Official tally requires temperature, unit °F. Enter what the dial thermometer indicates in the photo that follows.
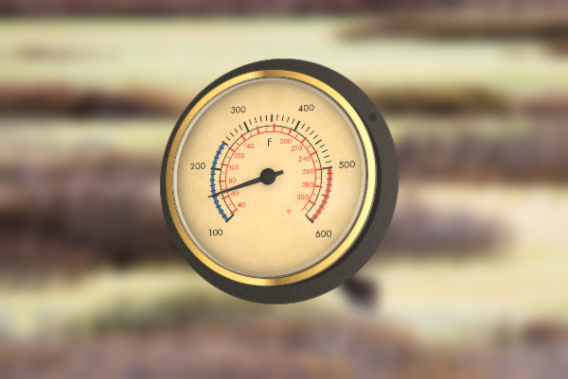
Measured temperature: 150 °F
